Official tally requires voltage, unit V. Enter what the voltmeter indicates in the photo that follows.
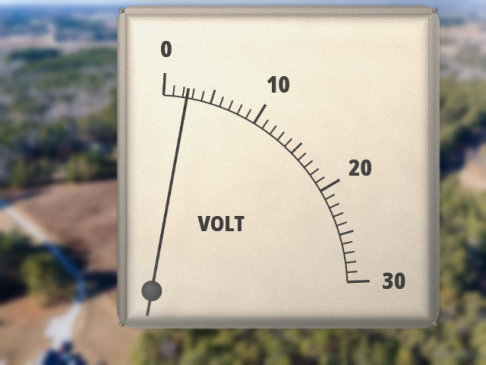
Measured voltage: 2.5 V
